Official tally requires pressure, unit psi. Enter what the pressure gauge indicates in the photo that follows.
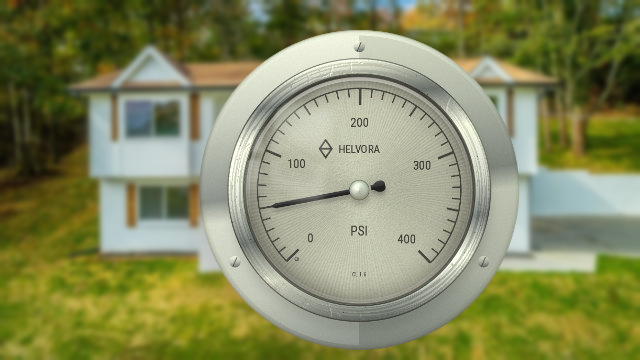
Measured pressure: 50 psi
